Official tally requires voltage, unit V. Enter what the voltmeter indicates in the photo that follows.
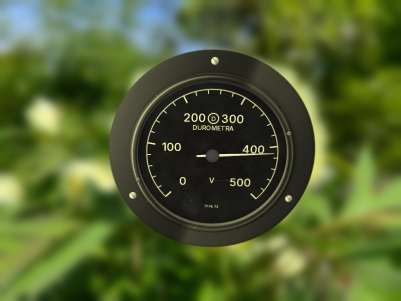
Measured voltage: 410 V
